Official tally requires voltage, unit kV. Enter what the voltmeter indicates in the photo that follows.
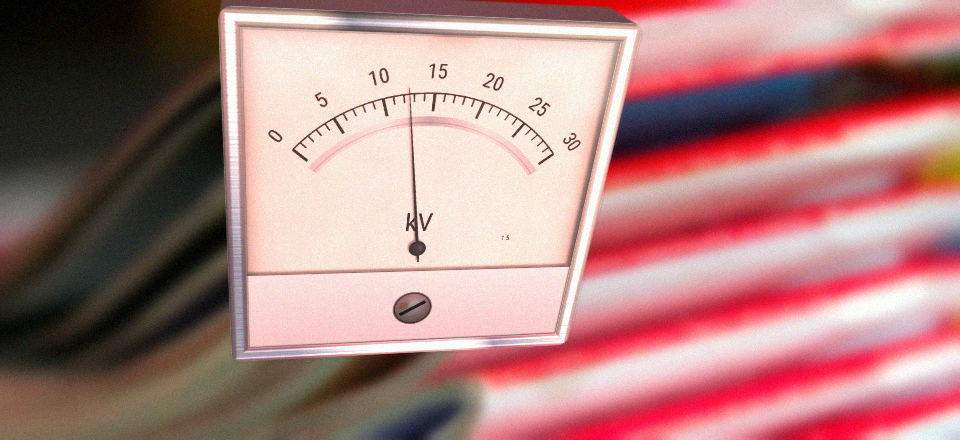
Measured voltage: 12.5 kV
